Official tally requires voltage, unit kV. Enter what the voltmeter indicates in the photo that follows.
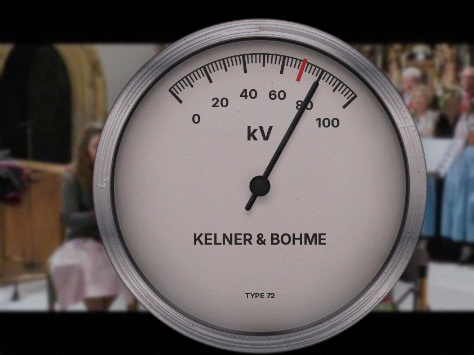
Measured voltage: 80 kV
